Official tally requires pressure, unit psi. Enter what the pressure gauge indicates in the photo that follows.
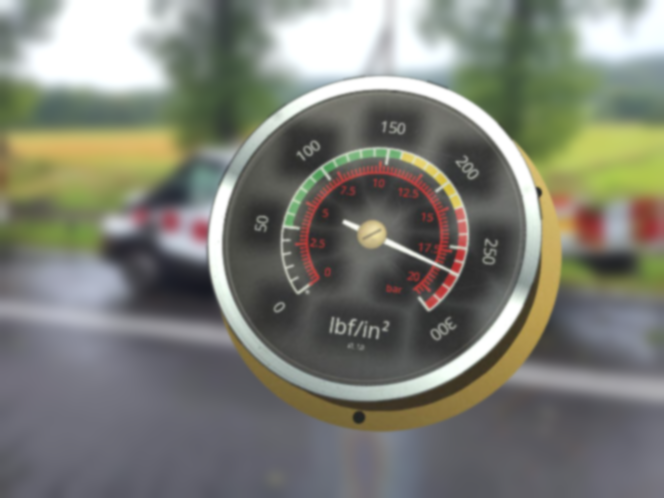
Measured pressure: 270 psi
